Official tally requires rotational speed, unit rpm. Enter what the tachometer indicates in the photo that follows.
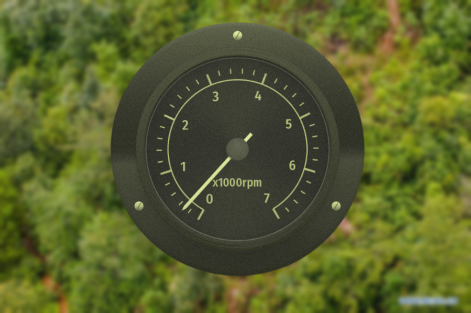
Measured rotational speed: 300 rpm
